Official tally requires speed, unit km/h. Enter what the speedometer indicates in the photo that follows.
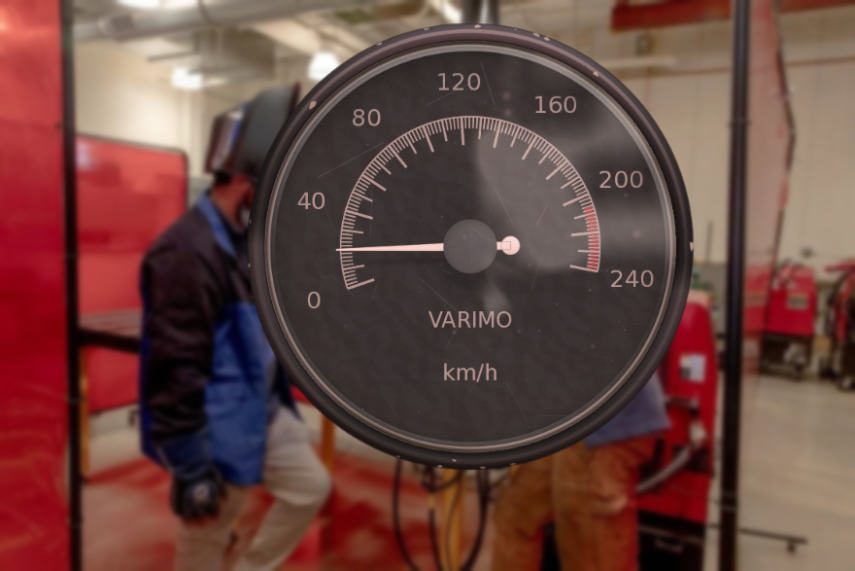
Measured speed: 20 km/h
